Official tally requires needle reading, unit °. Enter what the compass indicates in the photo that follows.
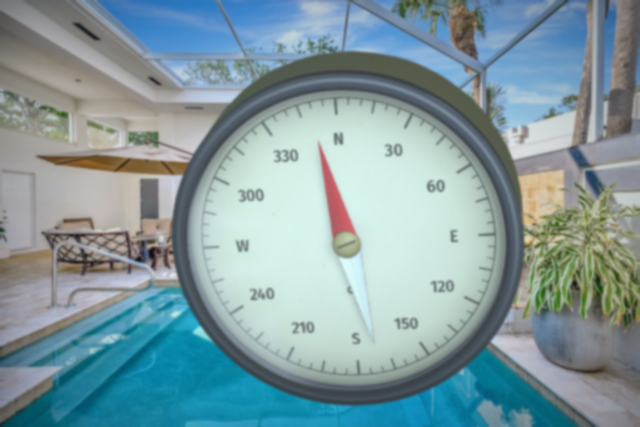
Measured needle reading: 350 °
